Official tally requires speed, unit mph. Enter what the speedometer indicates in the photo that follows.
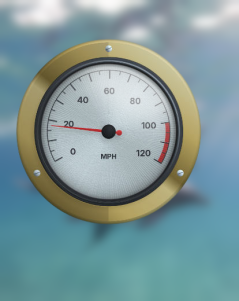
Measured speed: 17.5 mph
